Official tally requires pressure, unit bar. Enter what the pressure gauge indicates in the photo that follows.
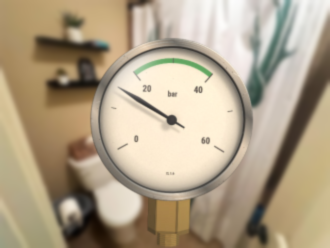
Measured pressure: 15 bar
